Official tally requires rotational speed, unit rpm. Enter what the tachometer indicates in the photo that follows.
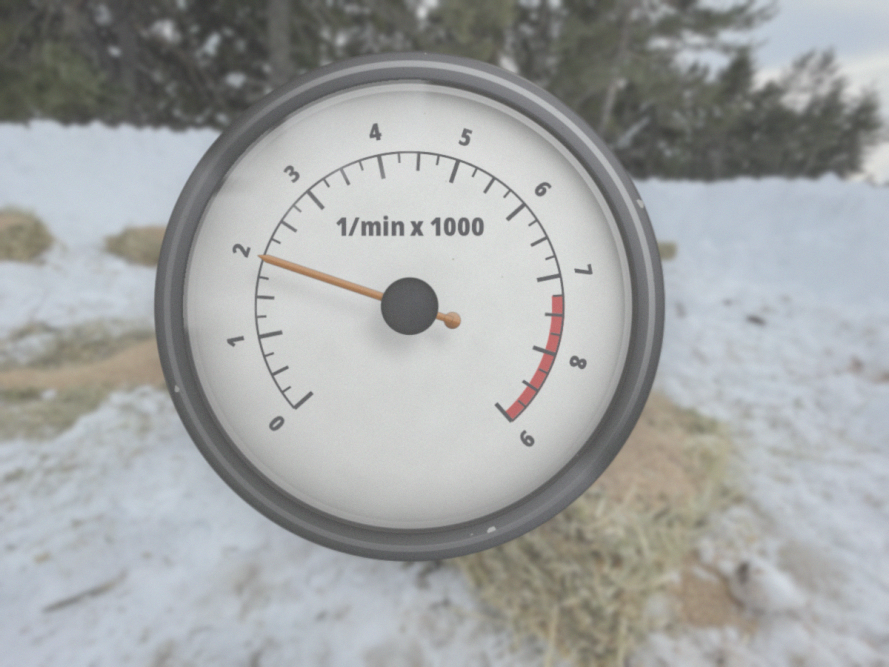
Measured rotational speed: 2000 rpm
